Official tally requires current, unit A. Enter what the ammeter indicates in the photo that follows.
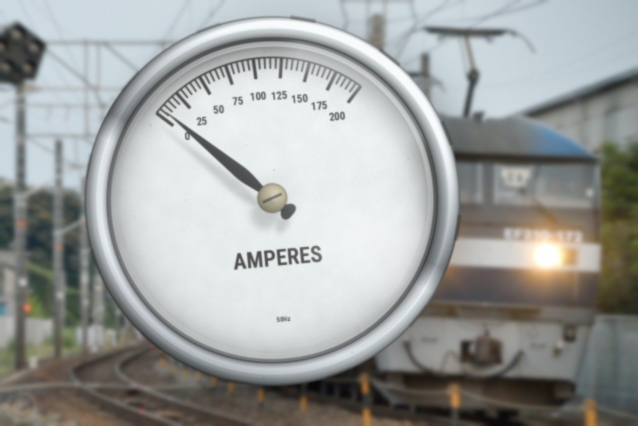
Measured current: 5 A
